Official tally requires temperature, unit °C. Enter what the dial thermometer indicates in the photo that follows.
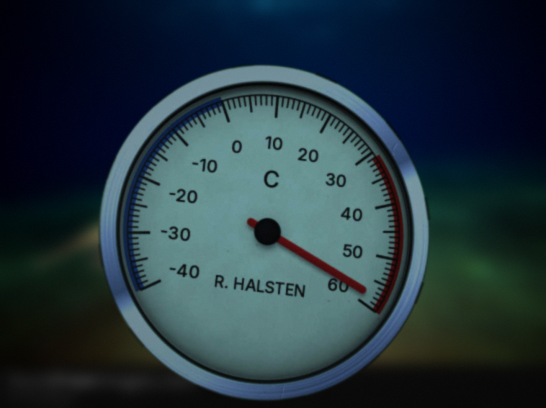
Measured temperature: 58 °C
